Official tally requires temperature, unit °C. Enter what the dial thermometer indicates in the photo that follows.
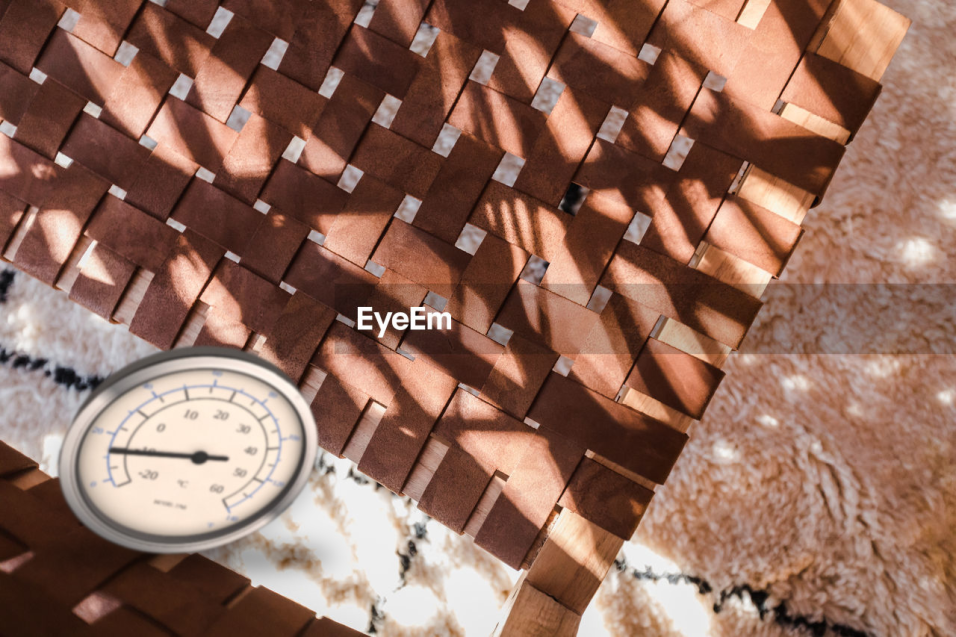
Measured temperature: -10 °C
